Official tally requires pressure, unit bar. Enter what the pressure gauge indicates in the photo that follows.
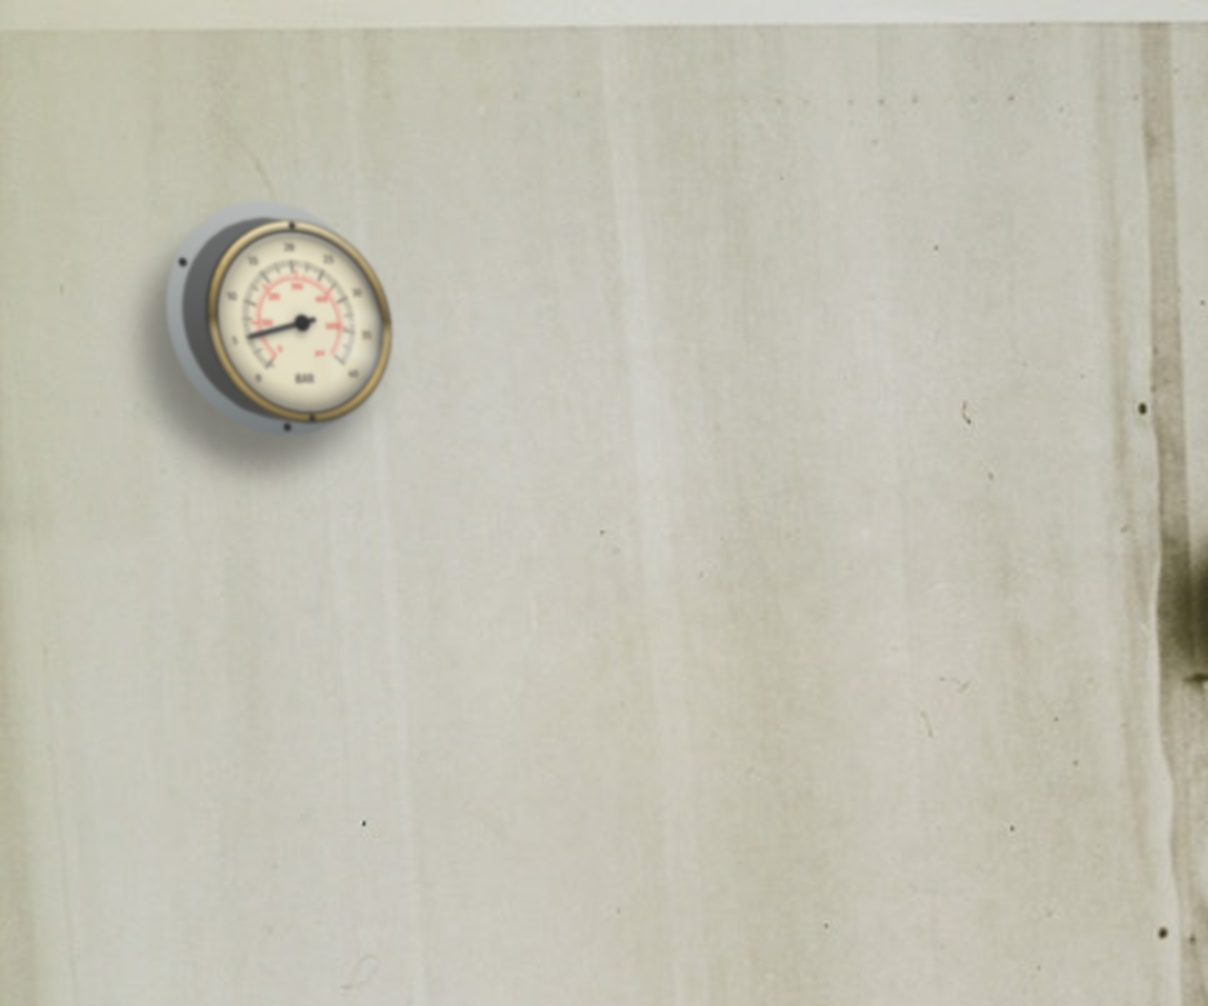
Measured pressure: 5 bar
